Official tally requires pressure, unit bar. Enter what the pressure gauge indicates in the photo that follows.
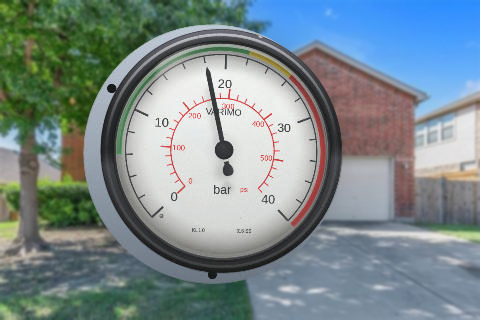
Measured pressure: 18 bar
